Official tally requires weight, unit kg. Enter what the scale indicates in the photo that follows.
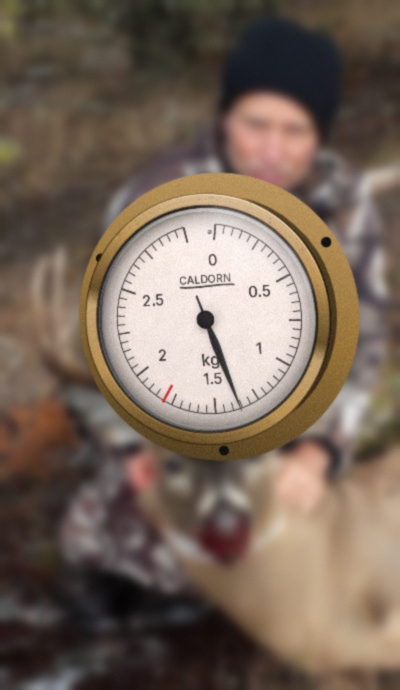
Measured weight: 1.35 kg
